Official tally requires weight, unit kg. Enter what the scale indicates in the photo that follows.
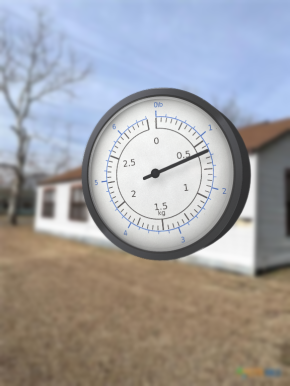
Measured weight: 0.6 kg
